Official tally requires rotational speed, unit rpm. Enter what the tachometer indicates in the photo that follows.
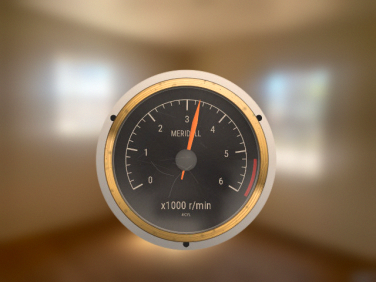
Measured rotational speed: 3300 rpm
